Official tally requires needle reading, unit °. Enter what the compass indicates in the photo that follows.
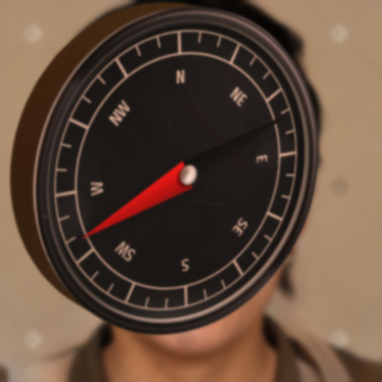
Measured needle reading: 250 °
